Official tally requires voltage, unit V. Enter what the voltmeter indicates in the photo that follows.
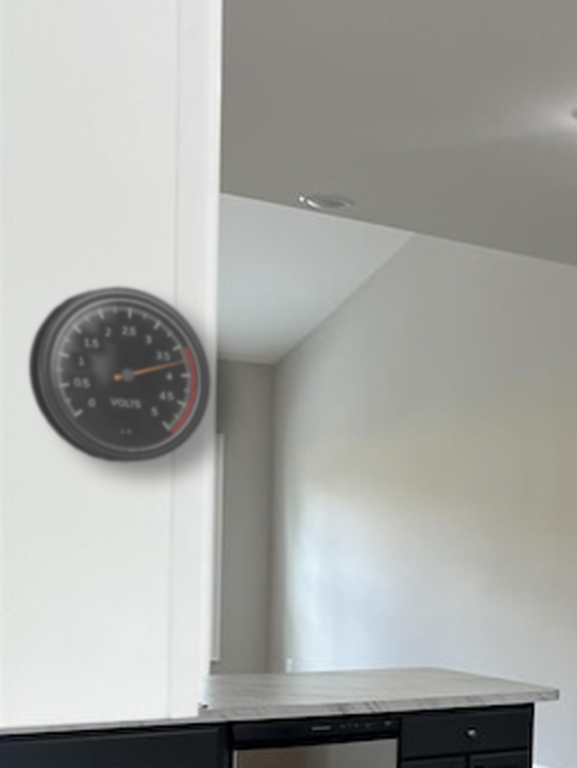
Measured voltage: 3.75 V
